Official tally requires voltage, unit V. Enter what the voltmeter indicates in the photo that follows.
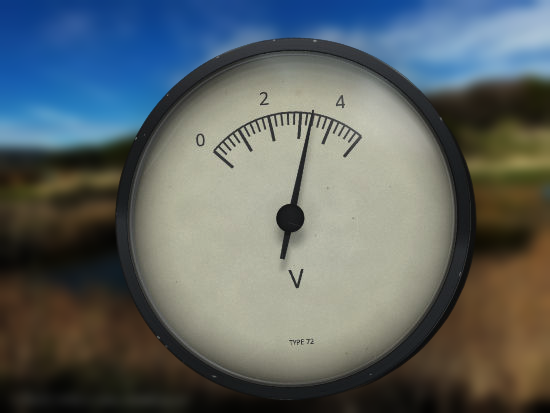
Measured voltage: 3.4 V
